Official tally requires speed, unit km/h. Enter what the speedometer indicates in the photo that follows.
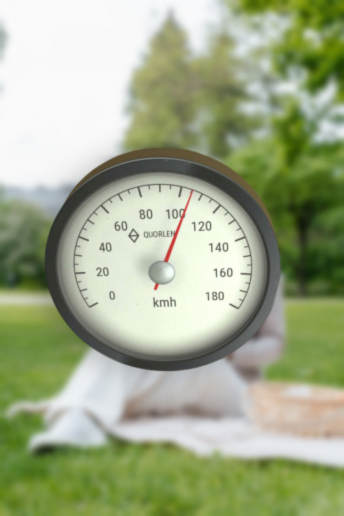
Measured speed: 105 km/h
